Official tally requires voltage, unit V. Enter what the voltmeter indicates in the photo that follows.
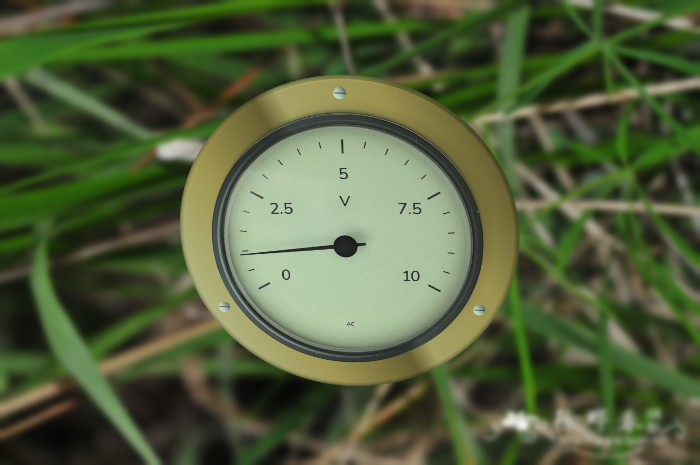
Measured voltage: 1 V
